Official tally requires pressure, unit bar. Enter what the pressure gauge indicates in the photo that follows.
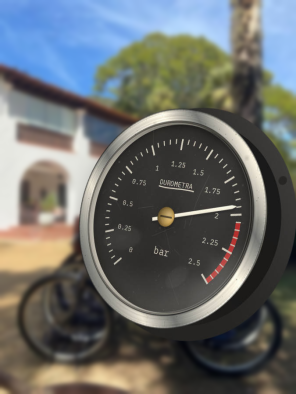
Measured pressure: 1.95 bar
